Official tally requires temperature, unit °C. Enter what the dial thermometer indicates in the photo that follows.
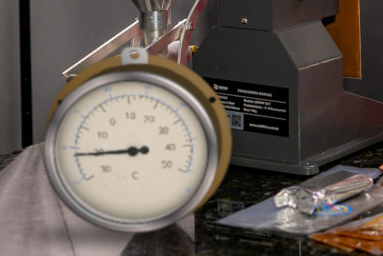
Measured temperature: -20 °C
